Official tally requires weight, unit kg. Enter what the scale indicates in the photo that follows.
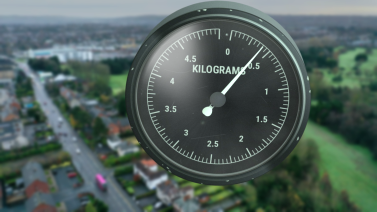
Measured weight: 0.4 kg
